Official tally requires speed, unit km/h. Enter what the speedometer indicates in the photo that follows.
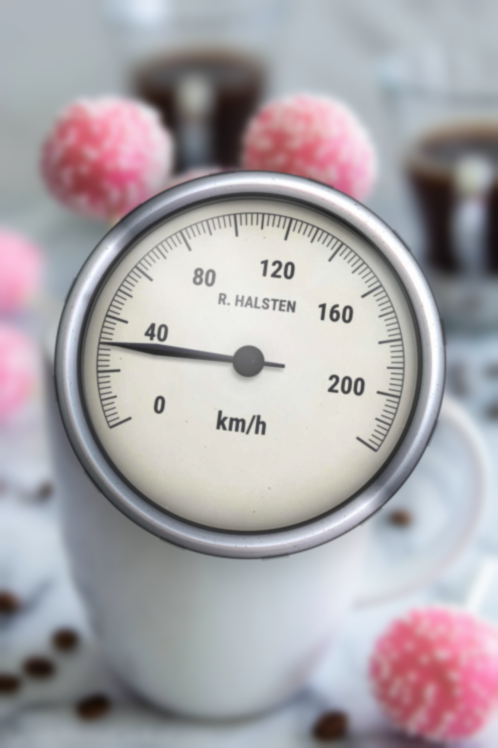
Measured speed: 30 km/h
